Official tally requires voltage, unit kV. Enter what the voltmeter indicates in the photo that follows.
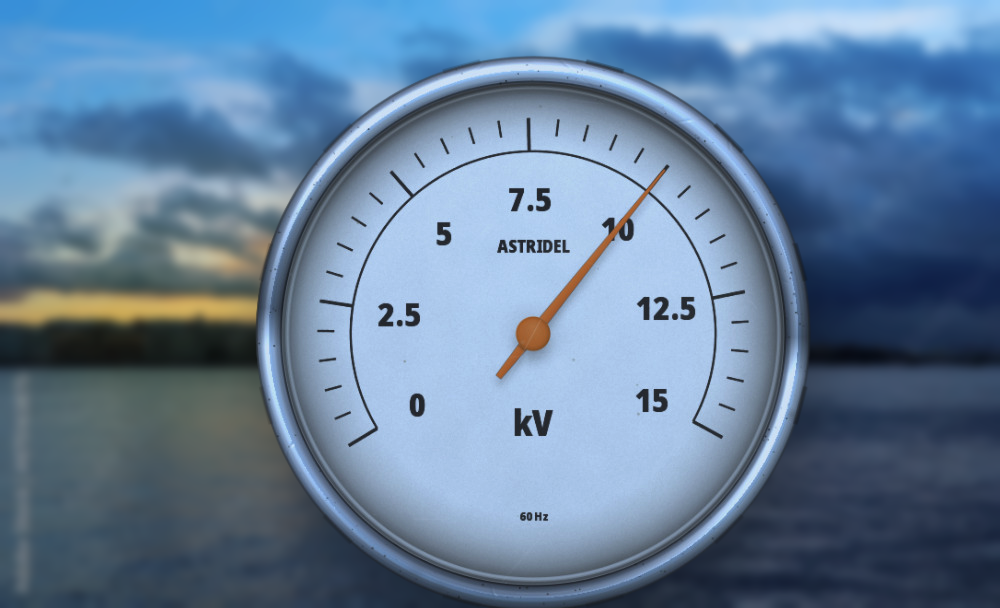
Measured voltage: 10 kV
